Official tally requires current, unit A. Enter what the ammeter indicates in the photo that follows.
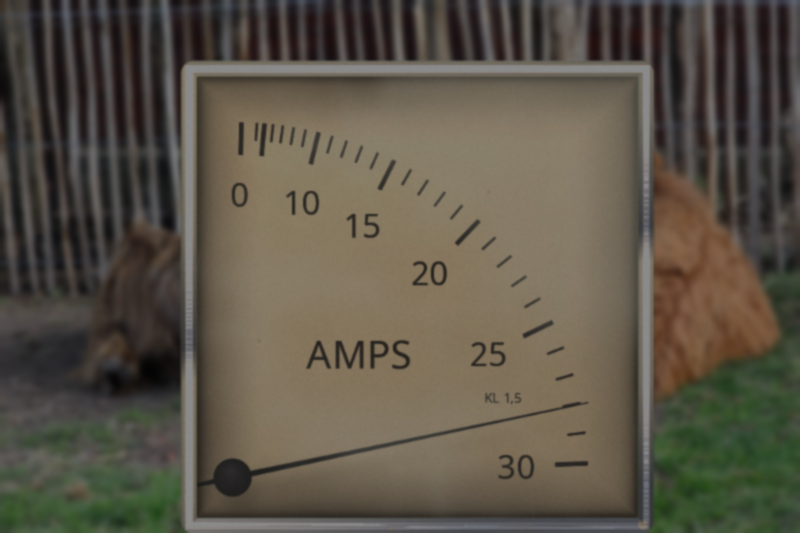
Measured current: 28 A
